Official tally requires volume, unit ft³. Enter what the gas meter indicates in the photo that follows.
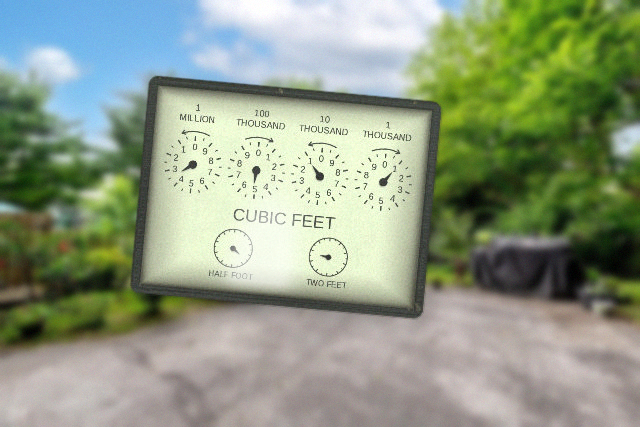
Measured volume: 351100 ft³
